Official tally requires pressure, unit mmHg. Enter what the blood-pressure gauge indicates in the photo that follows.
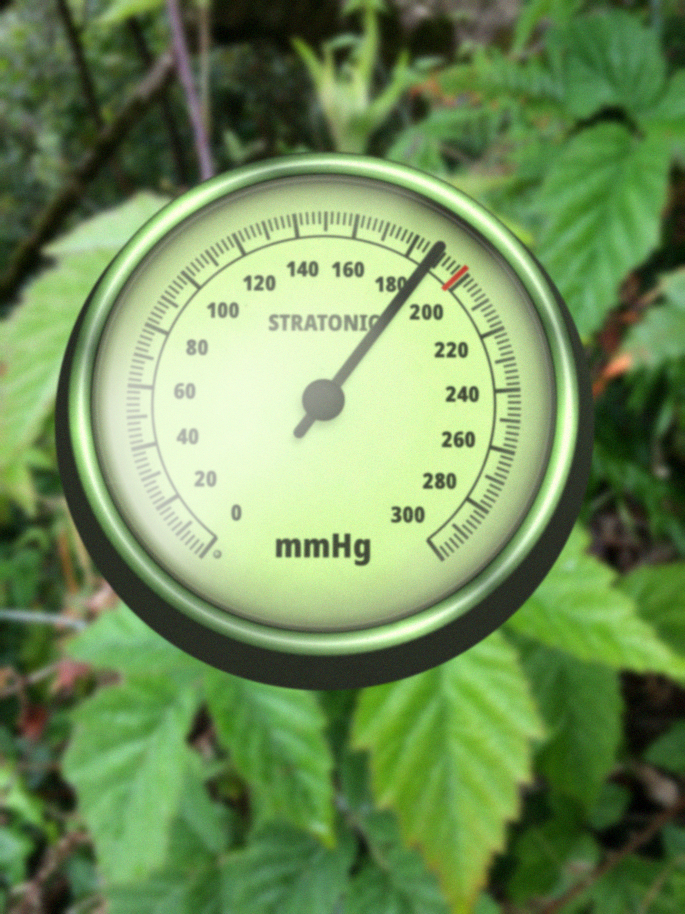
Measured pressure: 188 mmHg
